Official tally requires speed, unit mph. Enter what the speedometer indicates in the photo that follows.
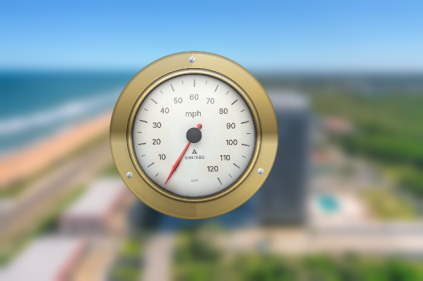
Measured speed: 0 mph
